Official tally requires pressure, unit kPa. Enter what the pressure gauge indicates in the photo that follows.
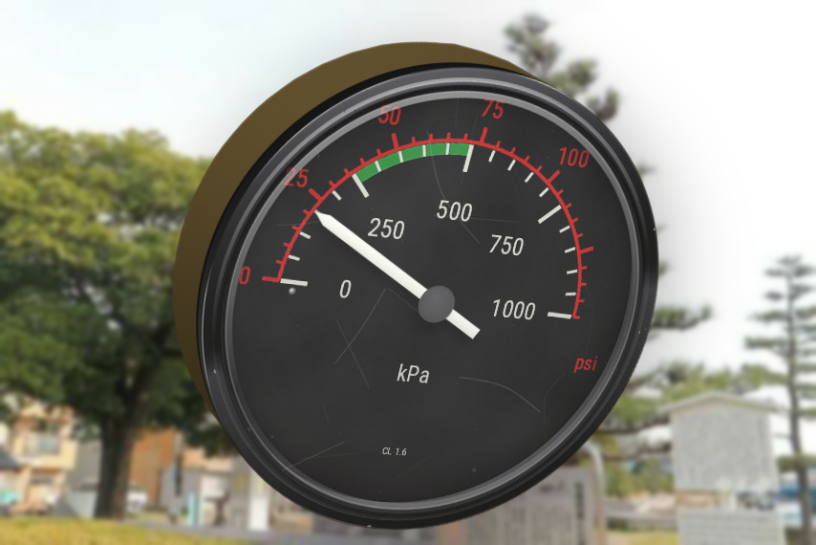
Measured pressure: 150 kPa
